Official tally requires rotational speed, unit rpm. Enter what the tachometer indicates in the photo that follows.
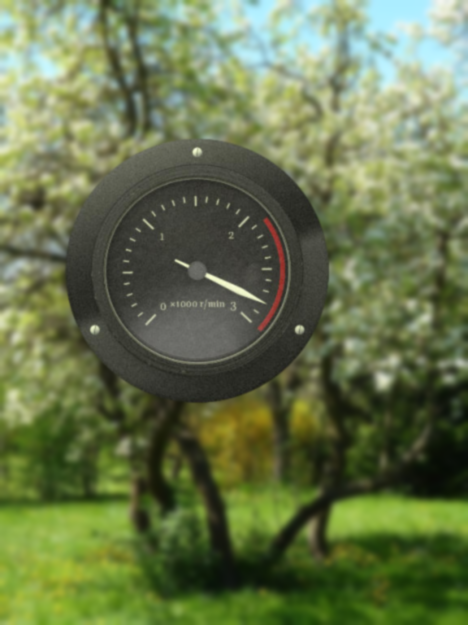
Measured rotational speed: 2800 rpm
